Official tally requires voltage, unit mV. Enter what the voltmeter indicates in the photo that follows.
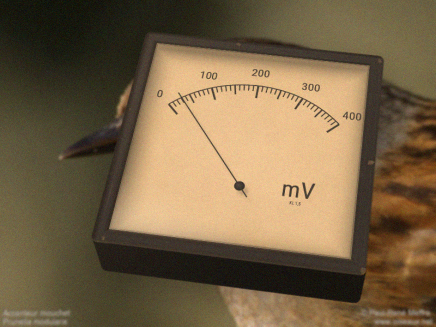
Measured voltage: 30 mV
